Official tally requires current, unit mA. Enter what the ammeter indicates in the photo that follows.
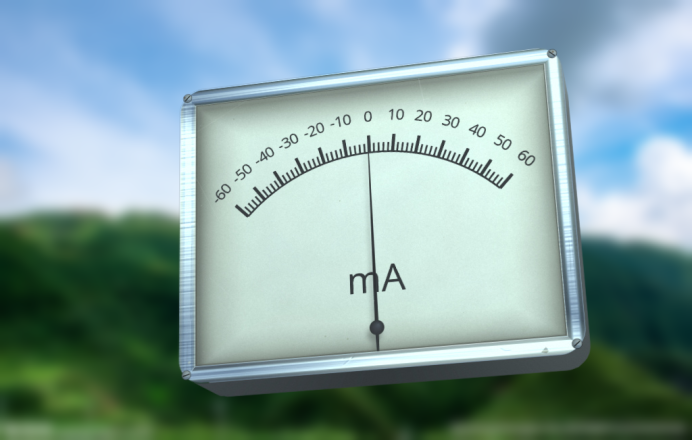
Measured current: 0 mA
